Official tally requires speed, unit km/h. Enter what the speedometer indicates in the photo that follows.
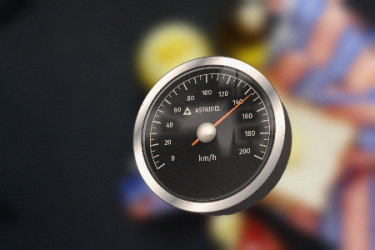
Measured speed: 145 km/h
